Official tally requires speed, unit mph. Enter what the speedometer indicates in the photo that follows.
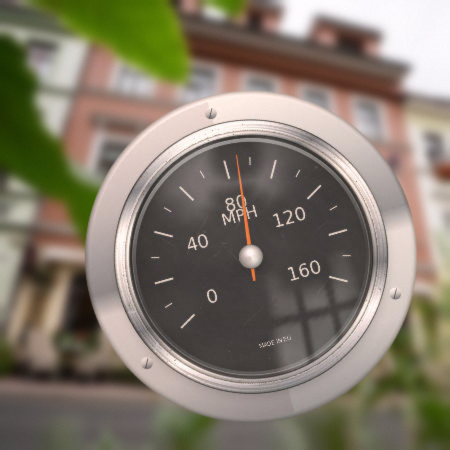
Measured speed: 85 mph
